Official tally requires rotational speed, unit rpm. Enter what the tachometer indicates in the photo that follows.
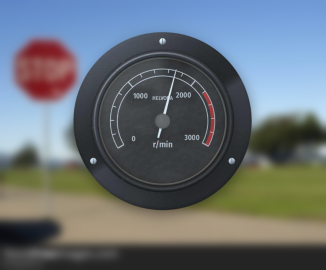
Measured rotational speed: 1700 rpm
